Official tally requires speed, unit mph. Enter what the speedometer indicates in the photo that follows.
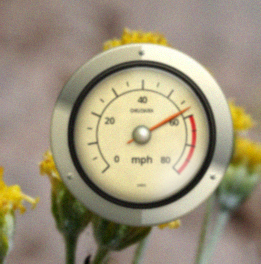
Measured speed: 57.5 mph
